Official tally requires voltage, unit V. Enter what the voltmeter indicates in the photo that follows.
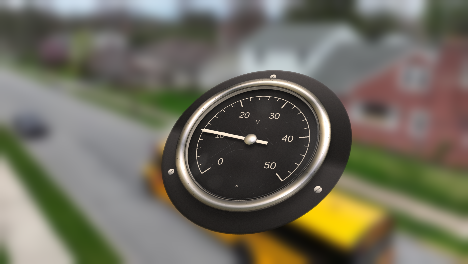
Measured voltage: 10 V
